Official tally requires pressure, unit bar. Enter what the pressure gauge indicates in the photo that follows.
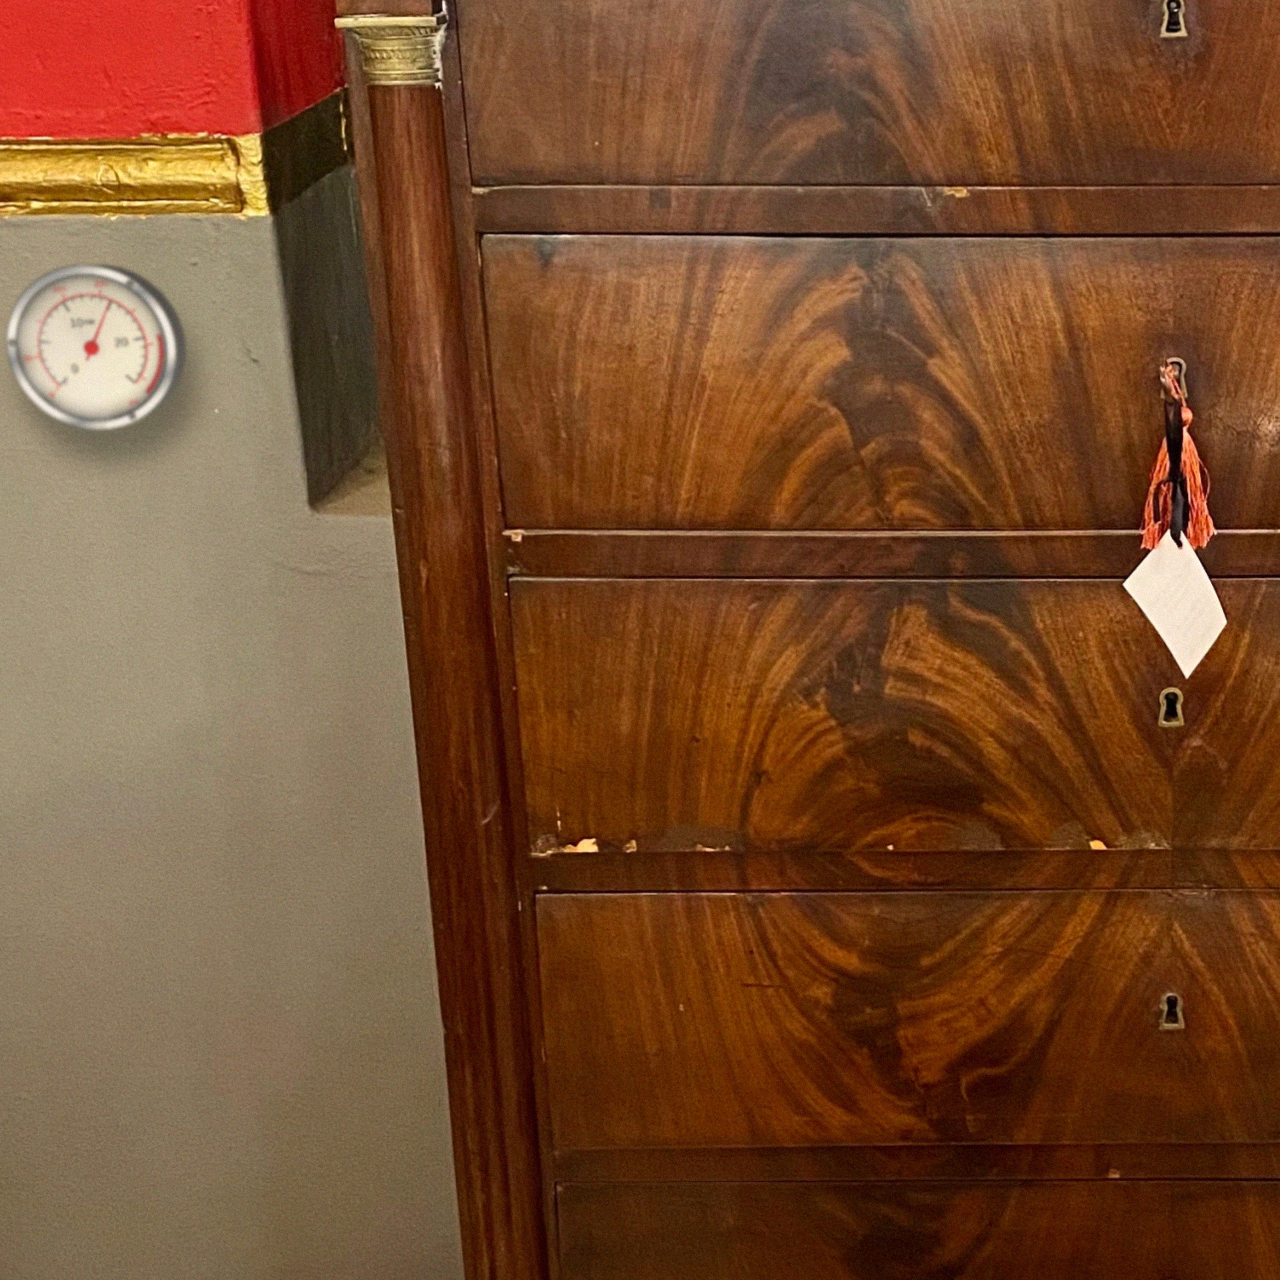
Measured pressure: 15 bar
